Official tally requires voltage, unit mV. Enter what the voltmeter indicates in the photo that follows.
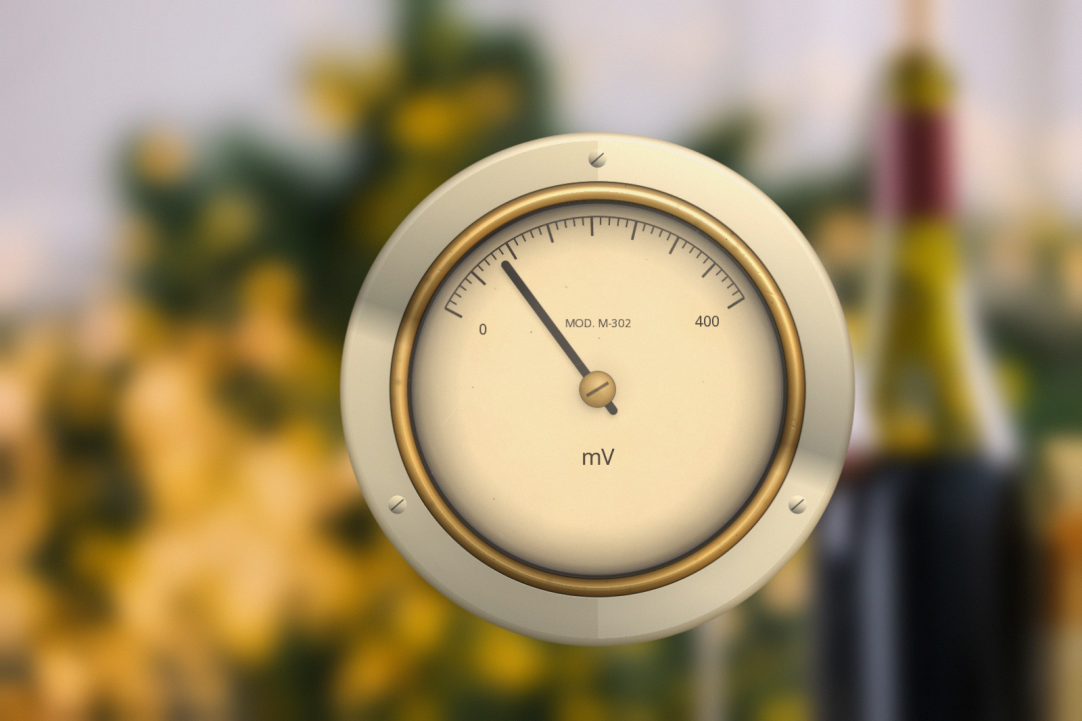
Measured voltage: 85 mV
